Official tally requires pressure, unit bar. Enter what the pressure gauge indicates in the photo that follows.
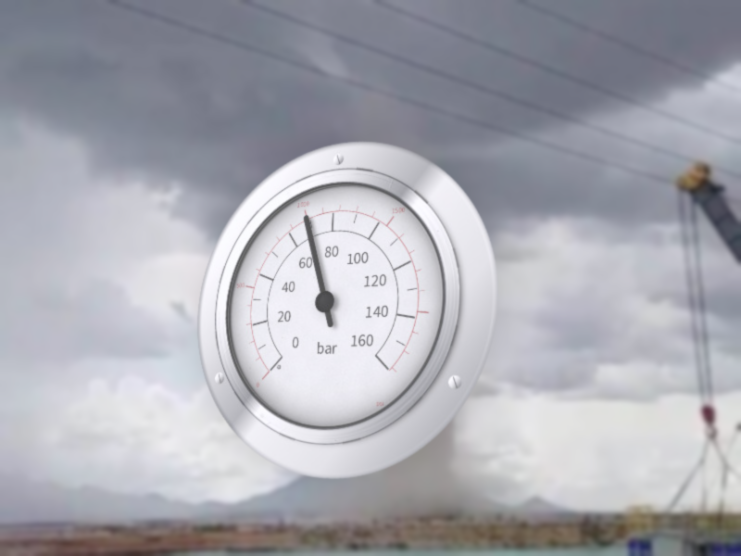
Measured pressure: 70 bar
